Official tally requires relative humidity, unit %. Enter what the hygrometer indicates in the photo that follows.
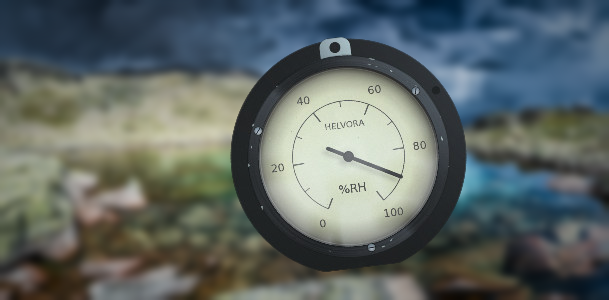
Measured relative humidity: 90 %
